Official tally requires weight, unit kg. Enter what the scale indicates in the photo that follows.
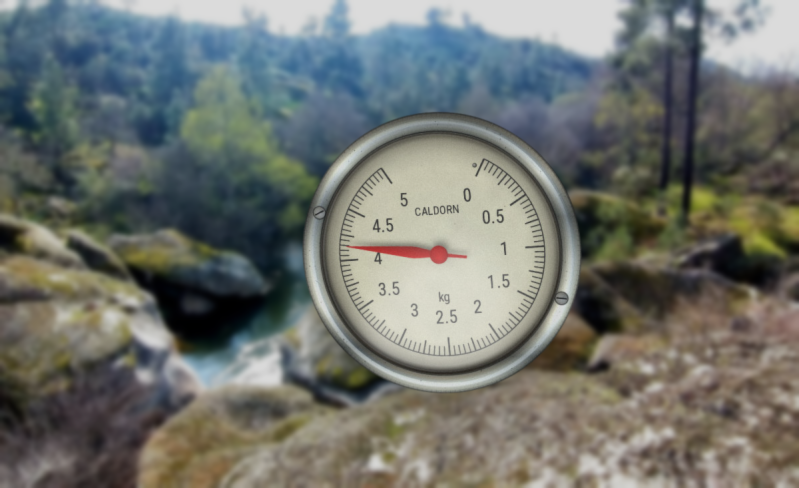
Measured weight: 4.15 kg
